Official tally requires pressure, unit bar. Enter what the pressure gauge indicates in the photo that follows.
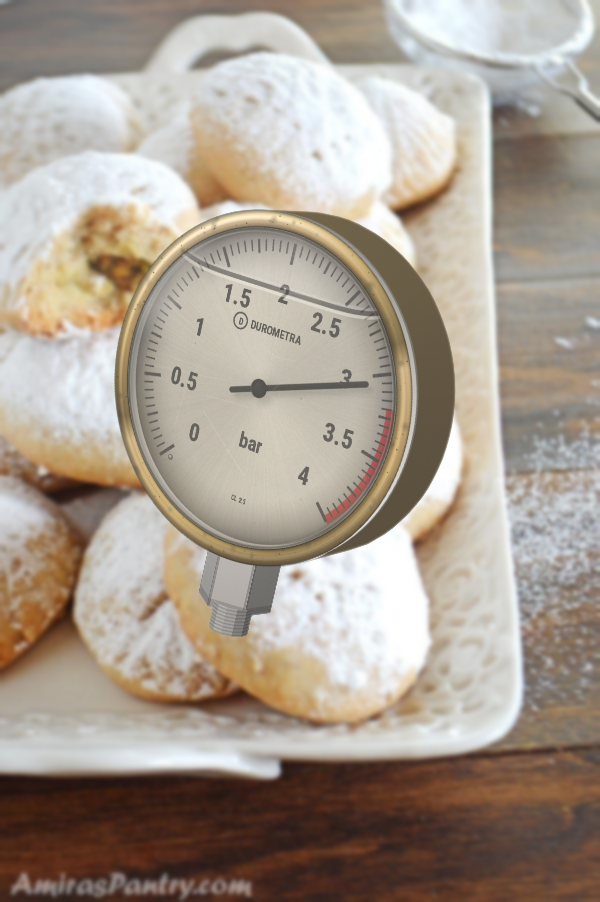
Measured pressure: 3.05 bar
